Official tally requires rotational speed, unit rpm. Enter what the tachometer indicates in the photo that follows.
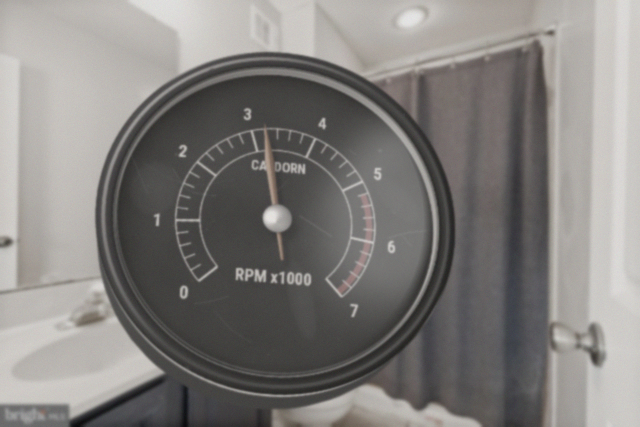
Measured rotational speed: 3200 rpm
